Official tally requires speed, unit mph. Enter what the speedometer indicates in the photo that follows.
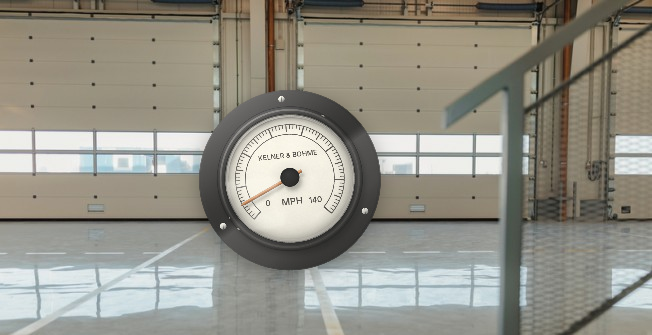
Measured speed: 10 mph
